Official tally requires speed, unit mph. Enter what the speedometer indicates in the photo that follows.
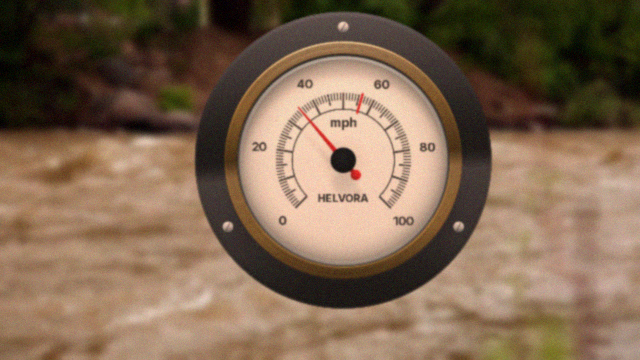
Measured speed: 35 mph
